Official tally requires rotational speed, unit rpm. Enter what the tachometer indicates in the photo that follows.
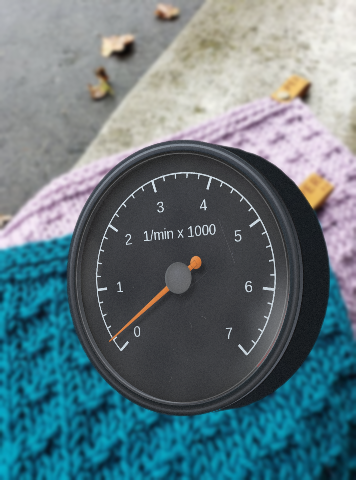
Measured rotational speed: 200 rpm
